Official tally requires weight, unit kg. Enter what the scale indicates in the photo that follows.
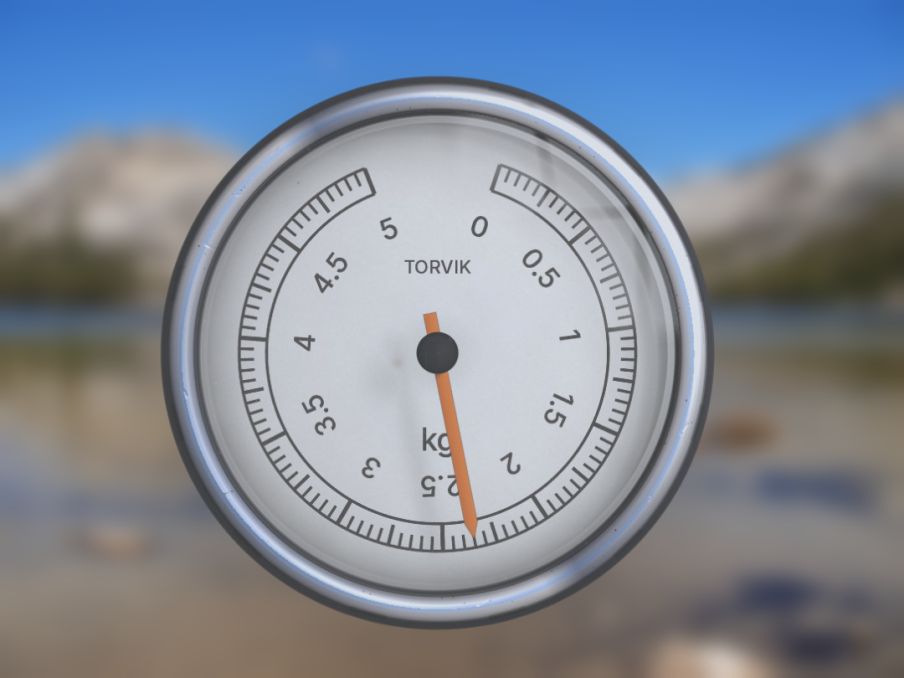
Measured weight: 2.35 kg
